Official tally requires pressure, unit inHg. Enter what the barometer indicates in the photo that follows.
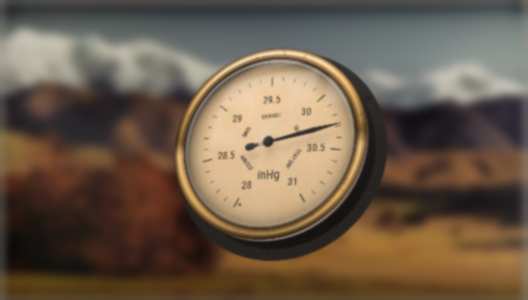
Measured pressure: 30.3 inHg
